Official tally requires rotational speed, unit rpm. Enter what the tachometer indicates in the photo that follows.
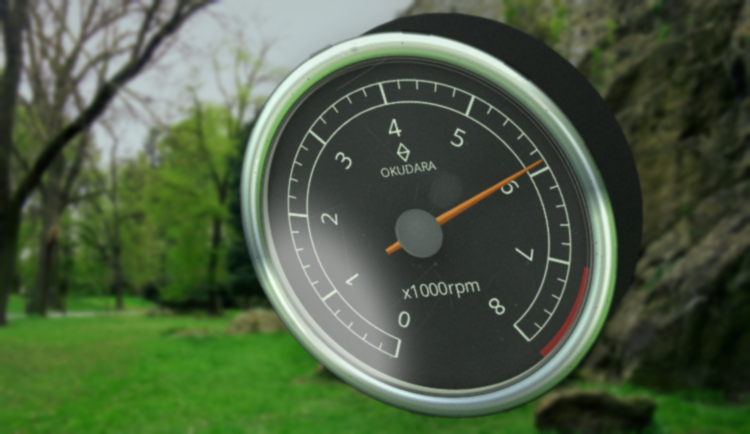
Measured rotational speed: 5900 rpm
